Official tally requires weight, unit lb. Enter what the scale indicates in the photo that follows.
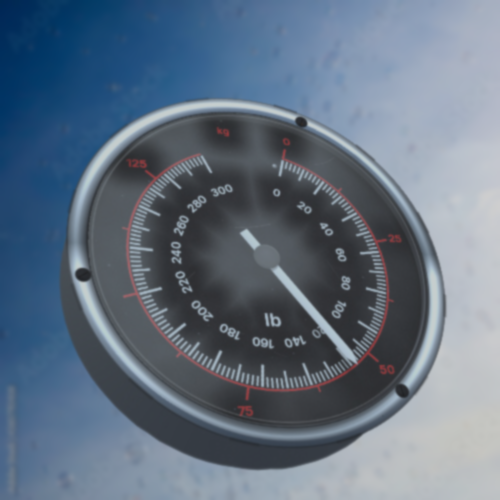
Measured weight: 120 lb
